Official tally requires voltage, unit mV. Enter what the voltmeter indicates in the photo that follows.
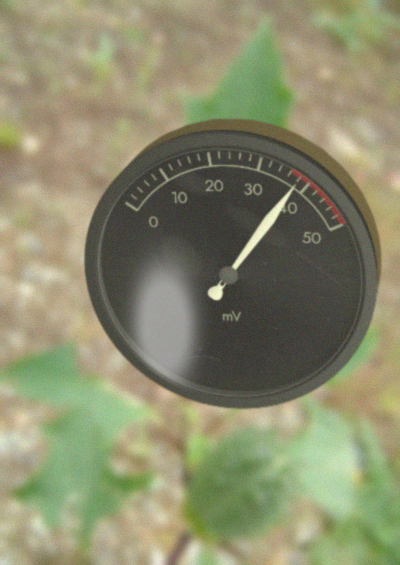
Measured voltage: 38 mV
